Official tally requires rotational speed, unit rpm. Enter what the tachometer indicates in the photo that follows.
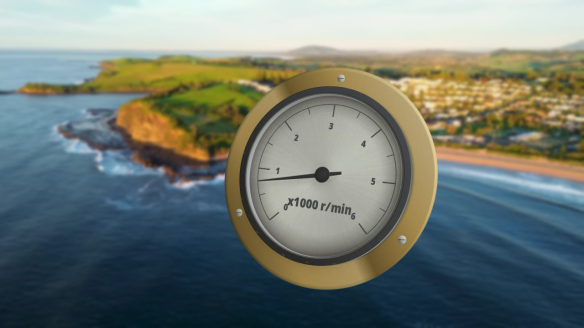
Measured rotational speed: 750 rpm
